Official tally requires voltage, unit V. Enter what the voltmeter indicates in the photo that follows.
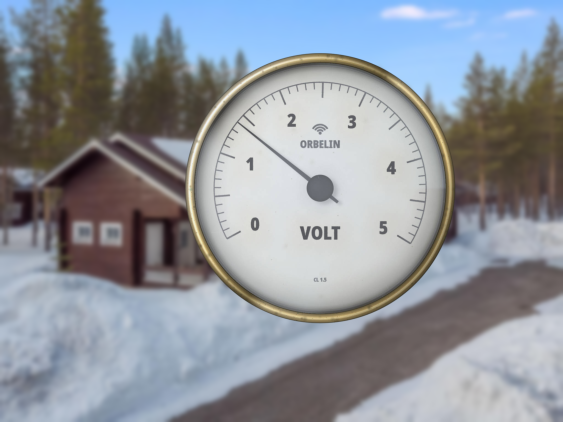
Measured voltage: 1.4 V
